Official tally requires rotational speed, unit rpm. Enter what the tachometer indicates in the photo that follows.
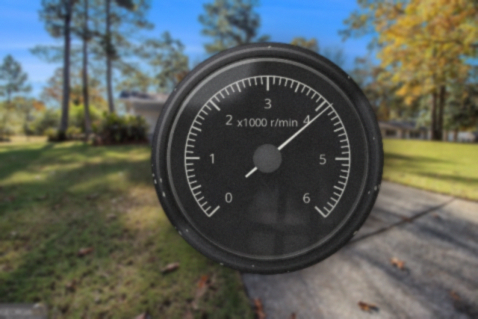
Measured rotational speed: 4100 rpm
